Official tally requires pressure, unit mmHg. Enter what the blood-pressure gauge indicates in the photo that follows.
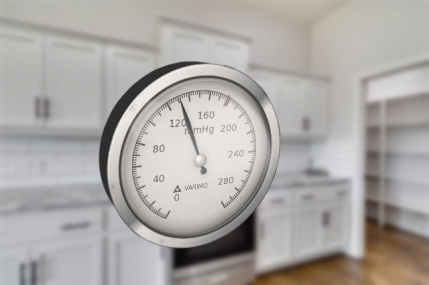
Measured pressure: 130 mmHg
